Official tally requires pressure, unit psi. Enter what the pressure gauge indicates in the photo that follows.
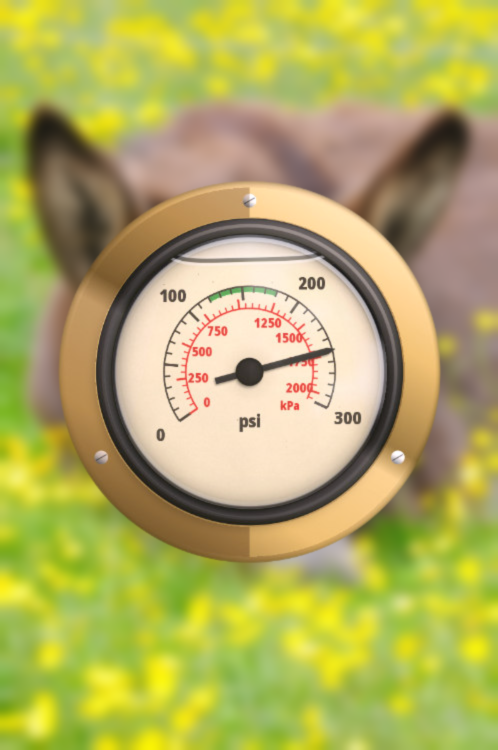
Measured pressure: 250 psi
